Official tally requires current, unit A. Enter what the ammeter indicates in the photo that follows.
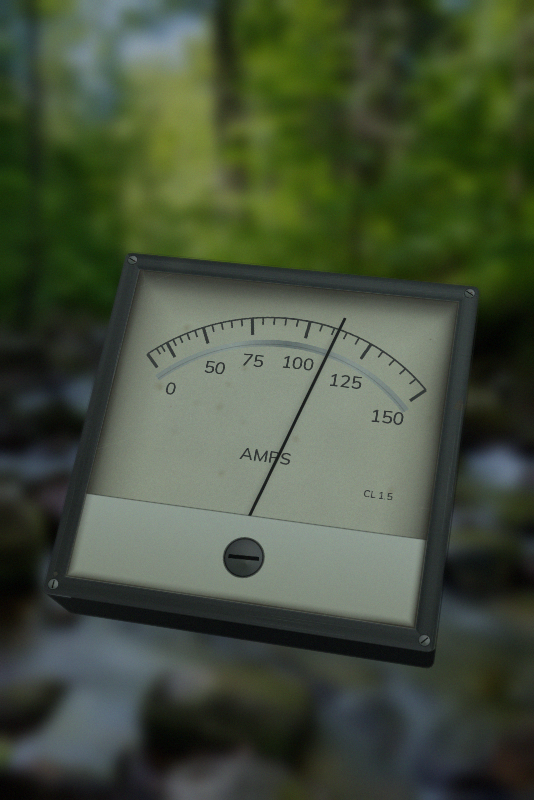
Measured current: 112.5 A
